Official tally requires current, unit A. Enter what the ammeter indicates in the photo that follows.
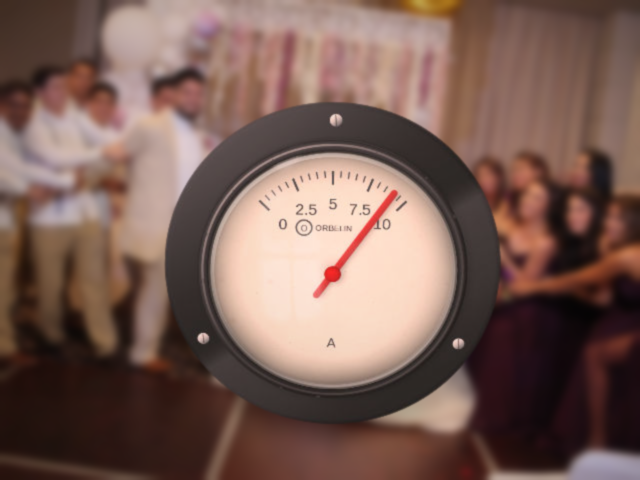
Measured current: 9 A
